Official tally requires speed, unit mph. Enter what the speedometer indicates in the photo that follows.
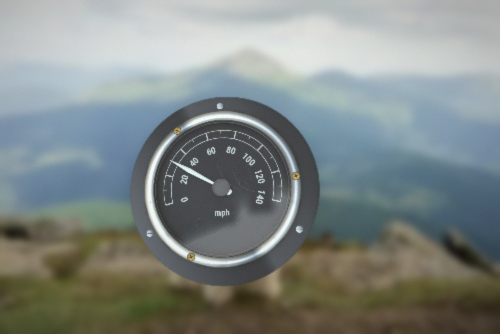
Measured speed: 30 mph
